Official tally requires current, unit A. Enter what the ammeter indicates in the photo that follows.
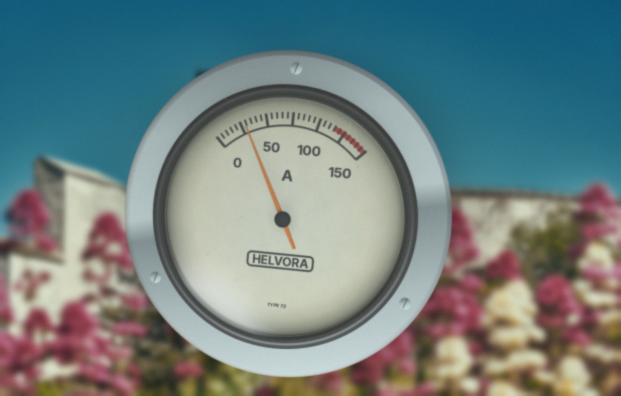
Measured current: 30 A
